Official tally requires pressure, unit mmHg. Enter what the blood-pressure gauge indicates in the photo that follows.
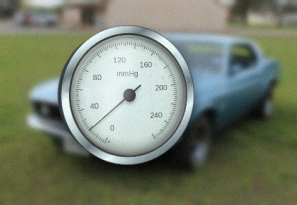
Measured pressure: 20 mmHg
